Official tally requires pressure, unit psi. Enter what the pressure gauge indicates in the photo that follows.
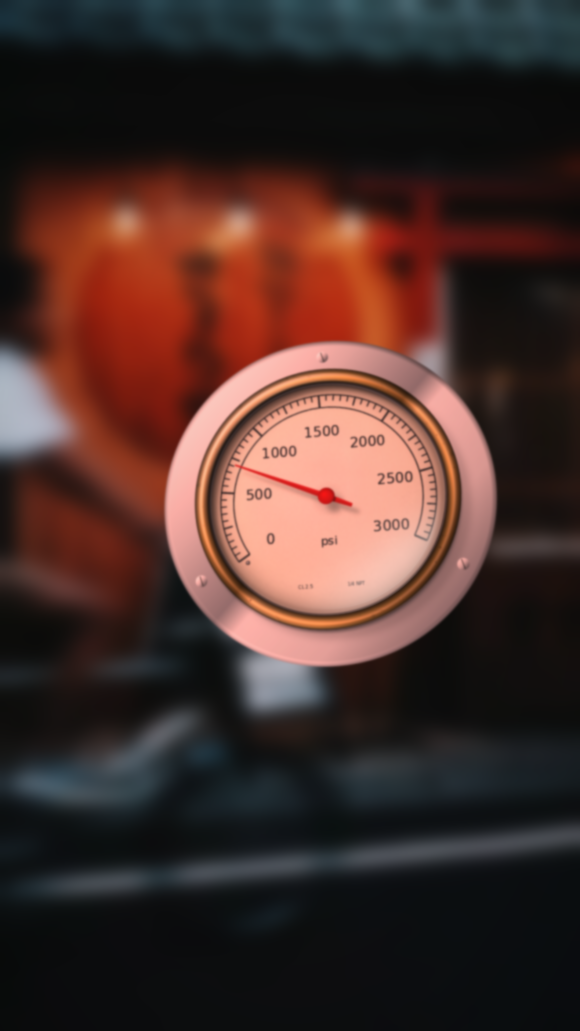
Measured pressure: 700 psi
